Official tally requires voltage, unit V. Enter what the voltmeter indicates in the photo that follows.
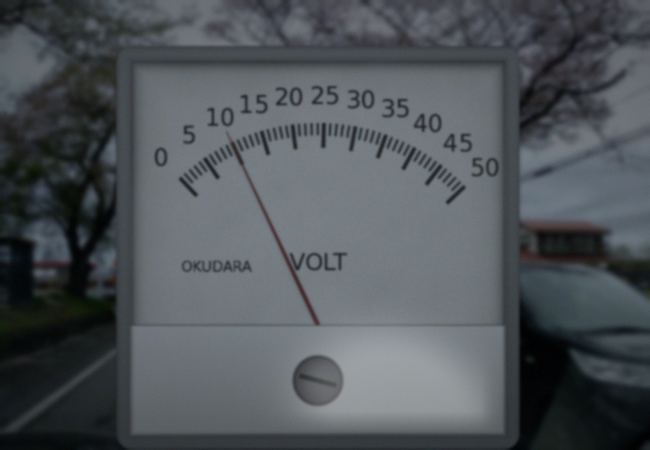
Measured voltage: 10 V
